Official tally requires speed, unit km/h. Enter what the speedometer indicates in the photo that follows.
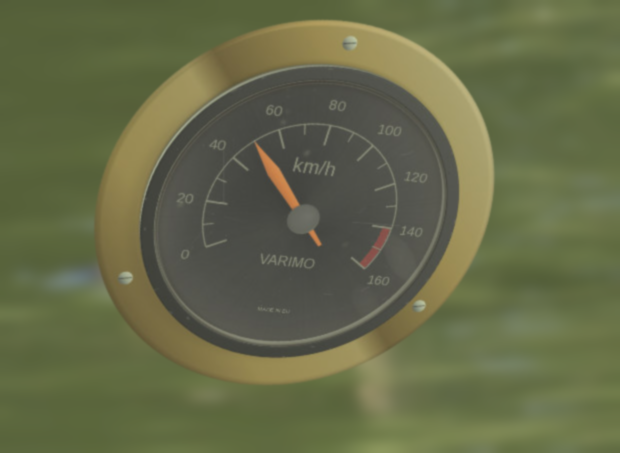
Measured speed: 50 km/h
